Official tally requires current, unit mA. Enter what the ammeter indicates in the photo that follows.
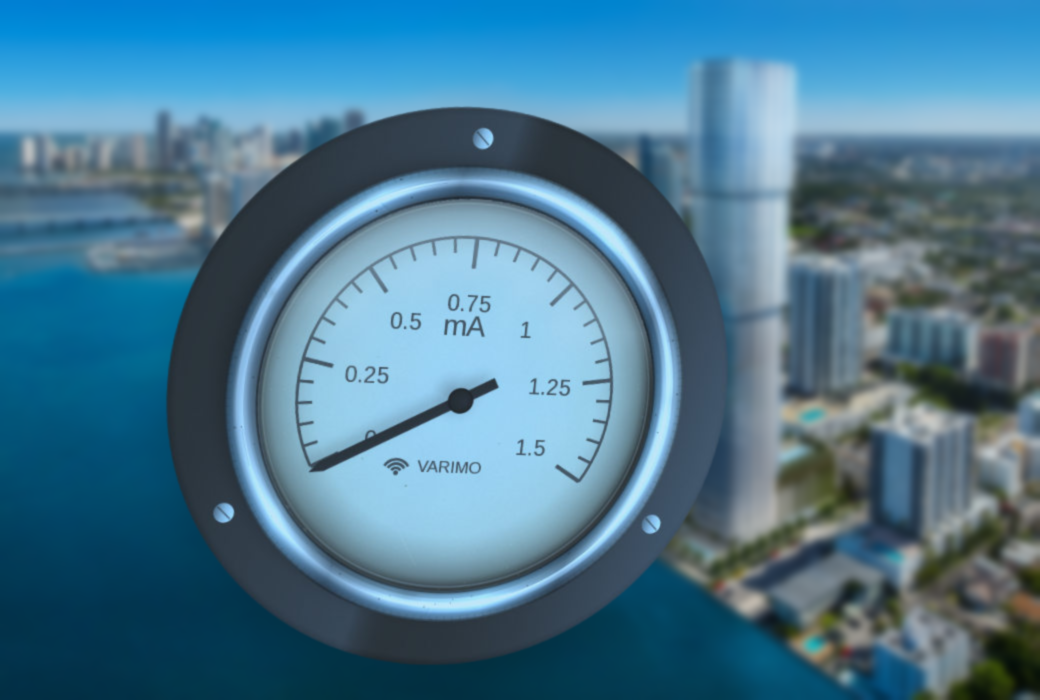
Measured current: 0 mA
